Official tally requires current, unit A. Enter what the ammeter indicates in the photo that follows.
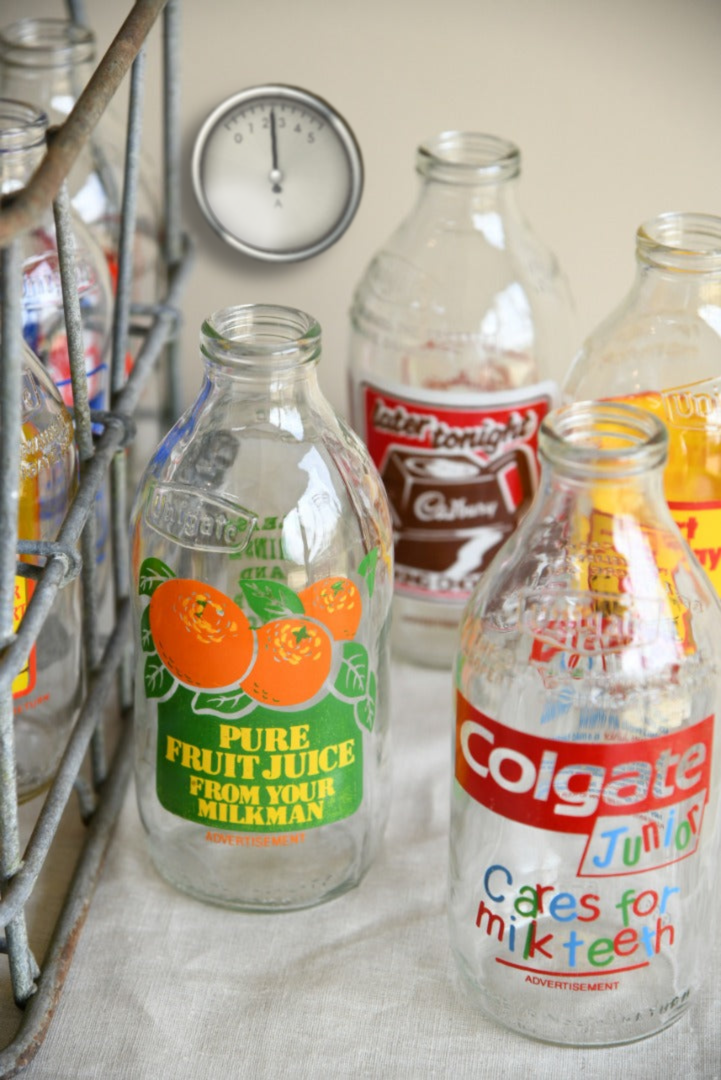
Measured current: 2.5 A
